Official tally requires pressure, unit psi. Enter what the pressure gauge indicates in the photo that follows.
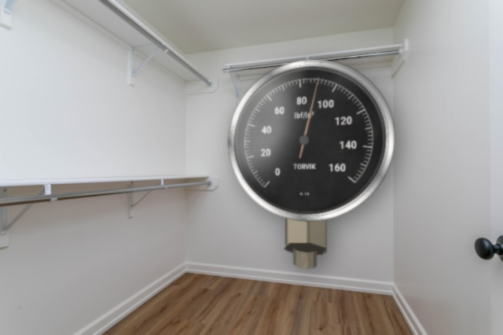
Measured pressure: 90 psi
